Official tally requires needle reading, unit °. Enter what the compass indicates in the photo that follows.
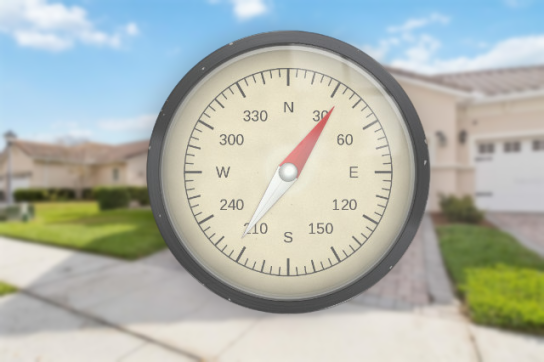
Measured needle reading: 35 °
